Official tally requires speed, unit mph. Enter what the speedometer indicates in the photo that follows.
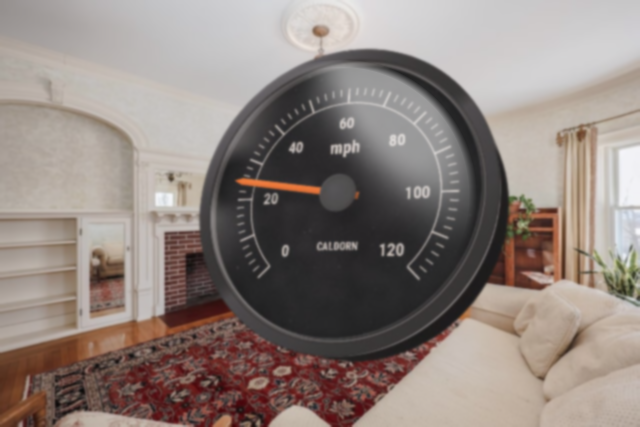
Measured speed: 24 mph
